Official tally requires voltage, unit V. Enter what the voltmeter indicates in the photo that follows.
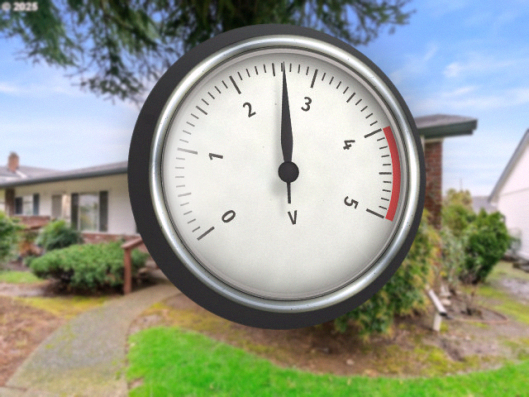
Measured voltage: 2.6 V
